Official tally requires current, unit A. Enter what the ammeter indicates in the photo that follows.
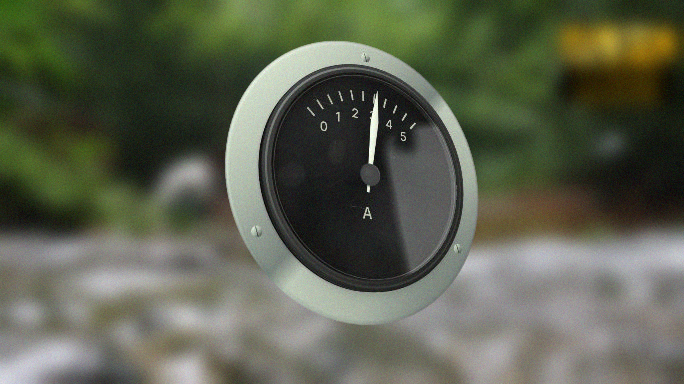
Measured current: 3 A
